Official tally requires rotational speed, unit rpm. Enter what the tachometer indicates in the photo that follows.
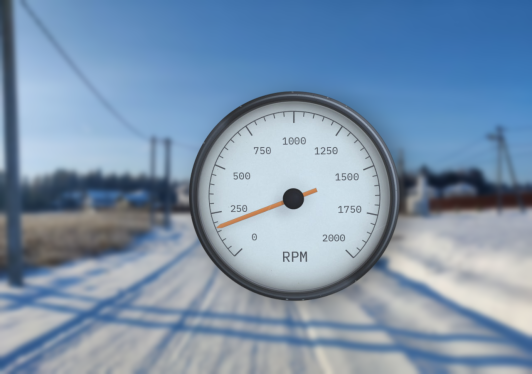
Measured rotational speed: 175 rpm
